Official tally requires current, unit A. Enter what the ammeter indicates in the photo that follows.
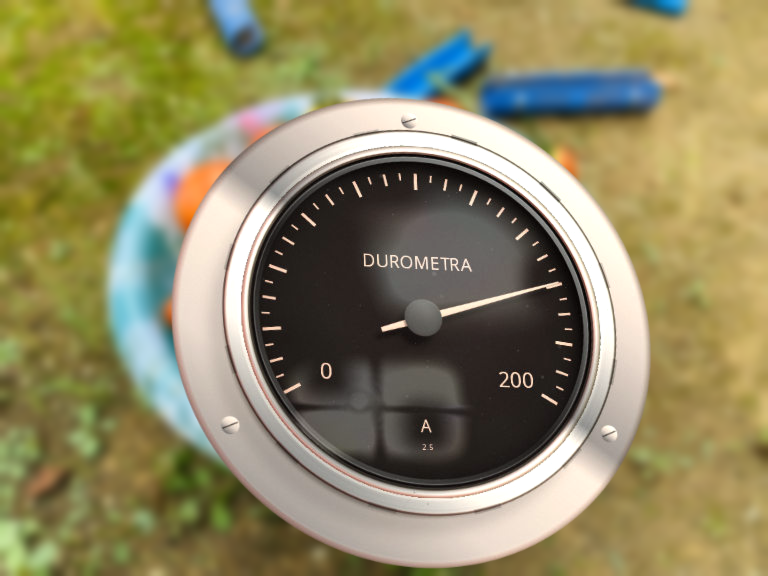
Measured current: 160 A
